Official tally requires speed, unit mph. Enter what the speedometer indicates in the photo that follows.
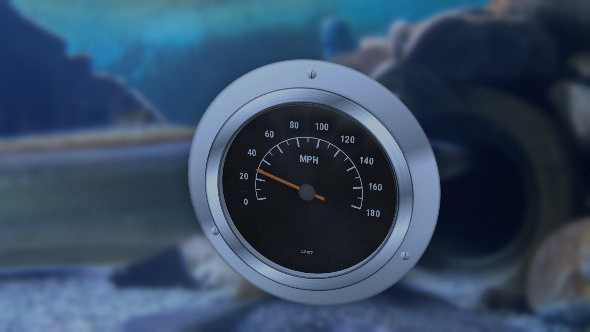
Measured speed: 30 mph
